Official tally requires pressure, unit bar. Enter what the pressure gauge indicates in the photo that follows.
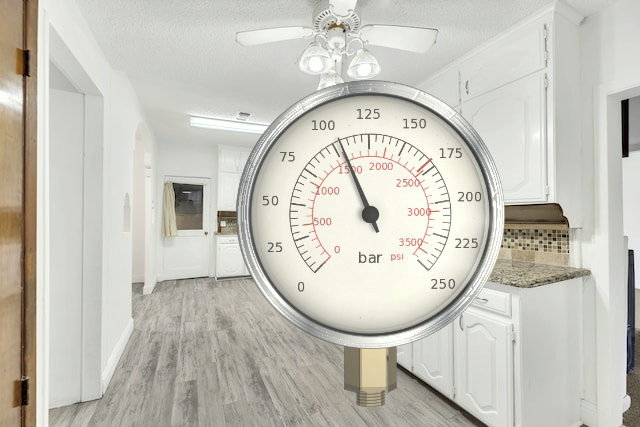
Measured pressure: 105 bar
